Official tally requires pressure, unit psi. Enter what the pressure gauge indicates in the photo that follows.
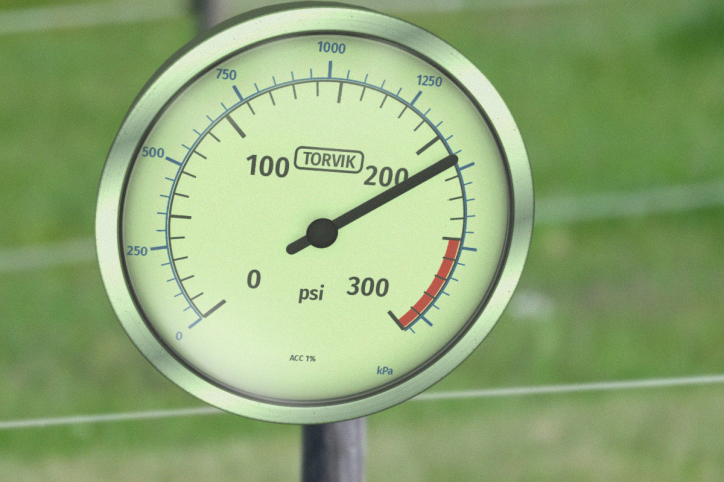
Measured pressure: 210 psi
